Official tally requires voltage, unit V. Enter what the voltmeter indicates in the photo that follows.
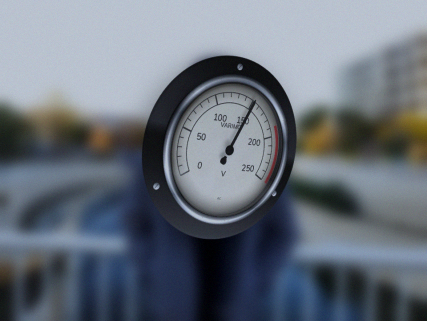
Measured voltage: 150 V
